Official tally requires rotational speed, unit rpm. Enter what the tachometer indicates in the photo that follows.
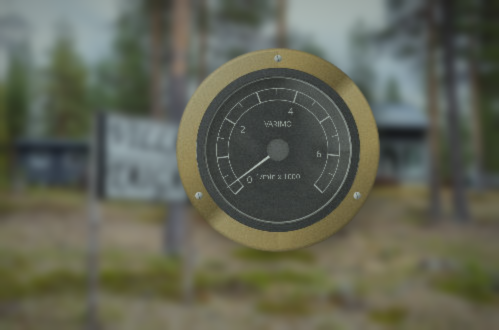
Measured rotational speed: 250 rpm
